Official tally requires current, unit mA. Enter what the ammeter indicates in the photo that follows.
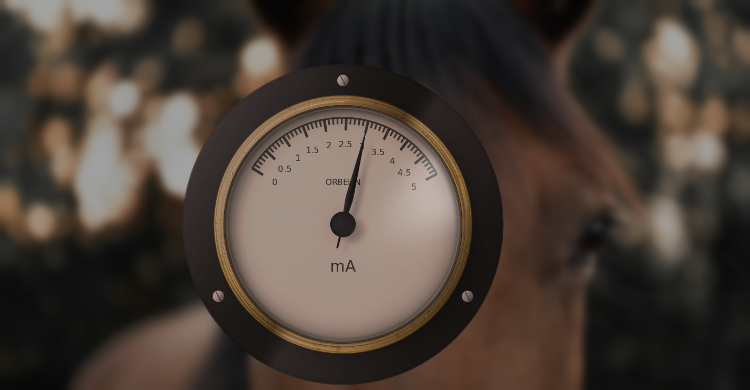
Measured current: 3 mA
